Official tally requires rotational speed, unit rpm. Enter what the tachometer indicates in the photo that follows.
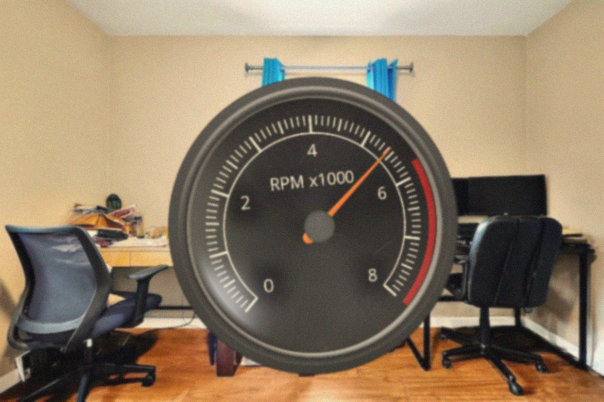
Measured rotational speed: 5400 rpm
